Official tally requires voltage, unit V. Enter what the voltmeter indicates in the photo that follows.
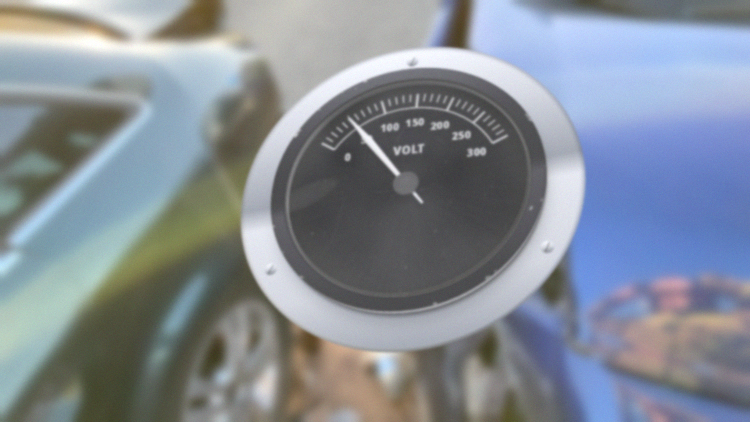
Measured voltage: 50 V
